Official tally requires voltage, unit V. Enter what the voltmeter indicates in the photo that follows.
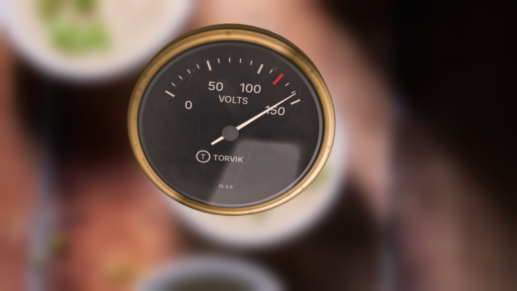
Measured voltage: 140 V
